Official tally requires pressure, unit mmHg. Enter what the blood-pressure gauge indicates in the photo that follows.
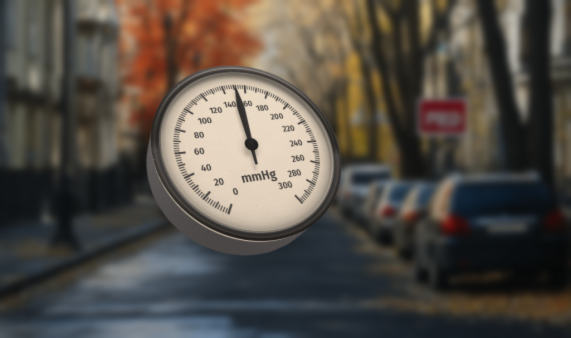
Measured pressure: 150 mmHg
